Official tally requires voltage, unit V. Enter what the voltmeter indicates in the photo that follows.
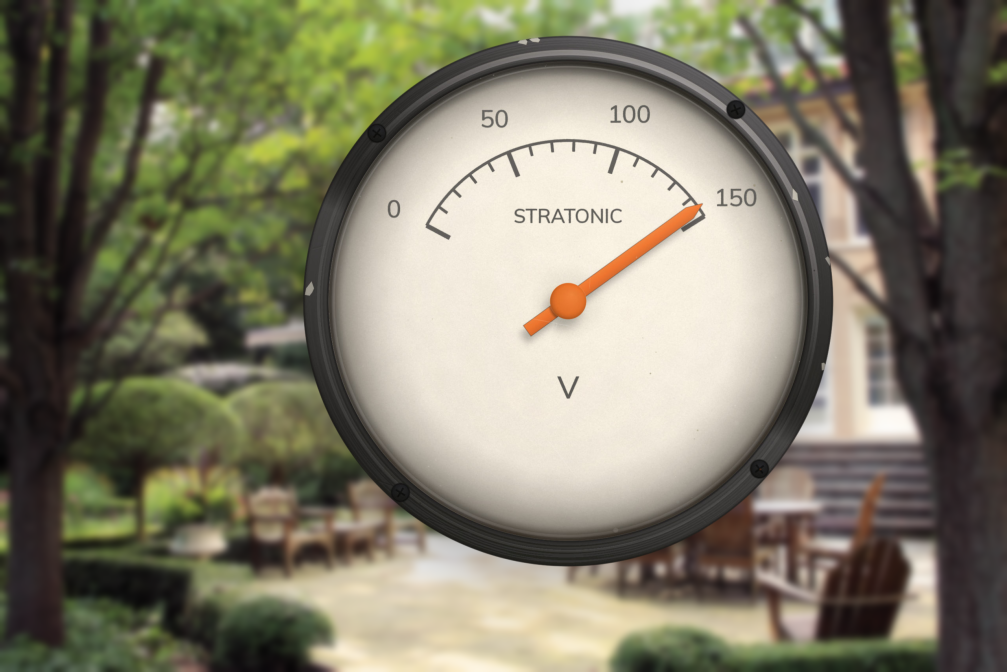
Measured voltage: 145 V
